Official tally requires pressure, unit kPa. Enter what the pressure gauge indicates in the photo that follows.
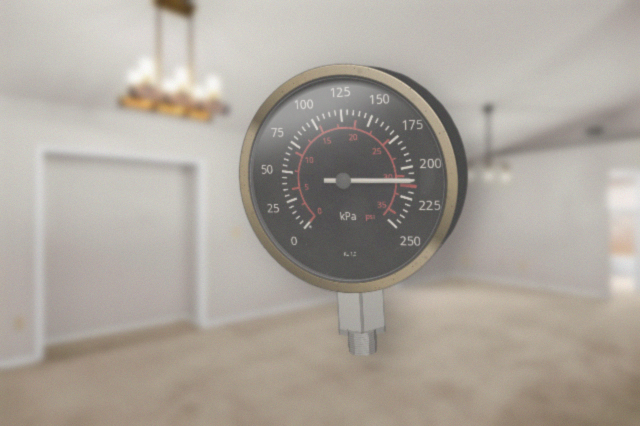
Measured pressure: 210 kPa
